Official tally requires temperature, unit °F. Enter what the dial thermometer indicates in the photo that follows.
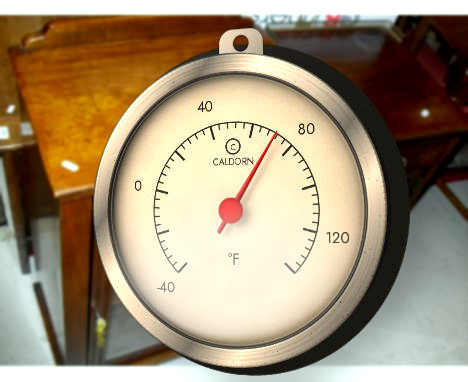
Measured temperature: 72 °F
